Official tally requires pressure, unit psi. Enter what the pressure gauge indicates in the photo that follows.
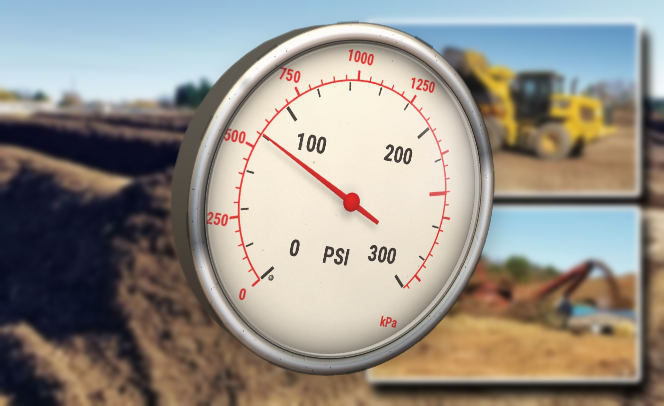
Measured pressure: 80 psi
